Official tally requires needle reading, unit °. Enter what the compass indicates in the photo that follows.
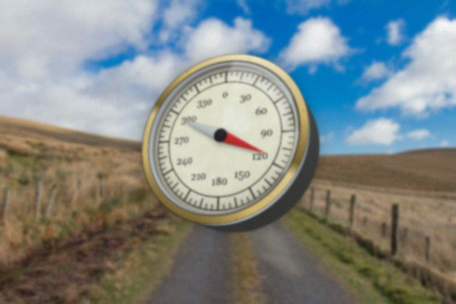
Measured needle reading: 115 °
